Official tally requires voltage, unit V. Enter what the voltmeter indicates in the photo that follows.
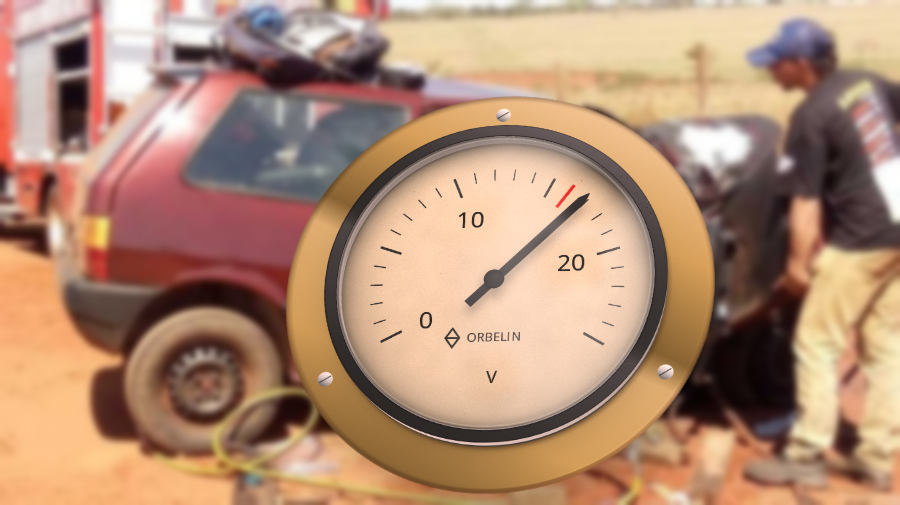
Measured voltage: 17 V
